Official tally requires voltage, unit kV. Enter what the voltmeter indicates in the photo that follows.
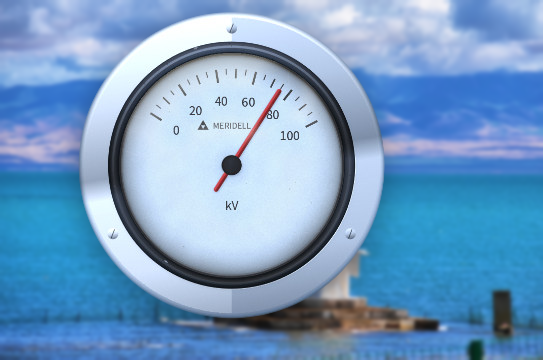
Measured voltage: 75 kV
